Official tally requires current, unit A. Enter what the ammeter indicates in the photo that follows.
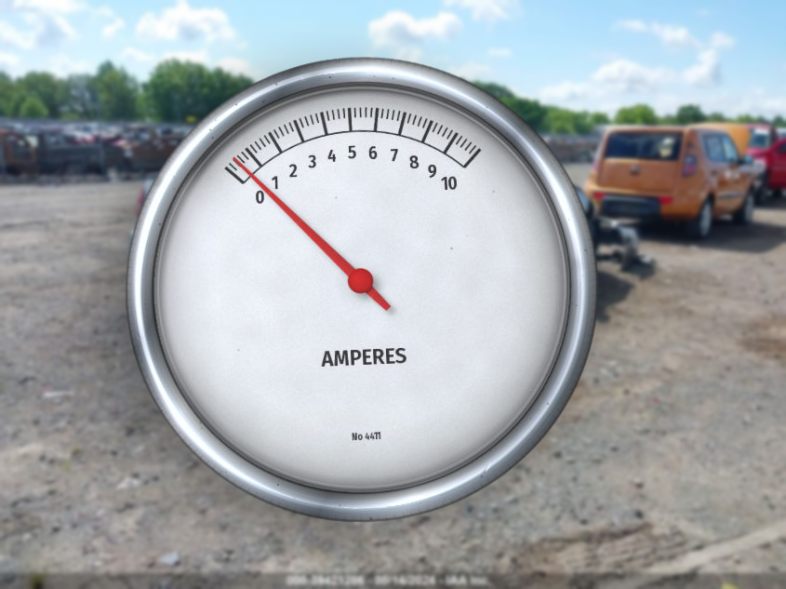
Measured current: 0.4 A
